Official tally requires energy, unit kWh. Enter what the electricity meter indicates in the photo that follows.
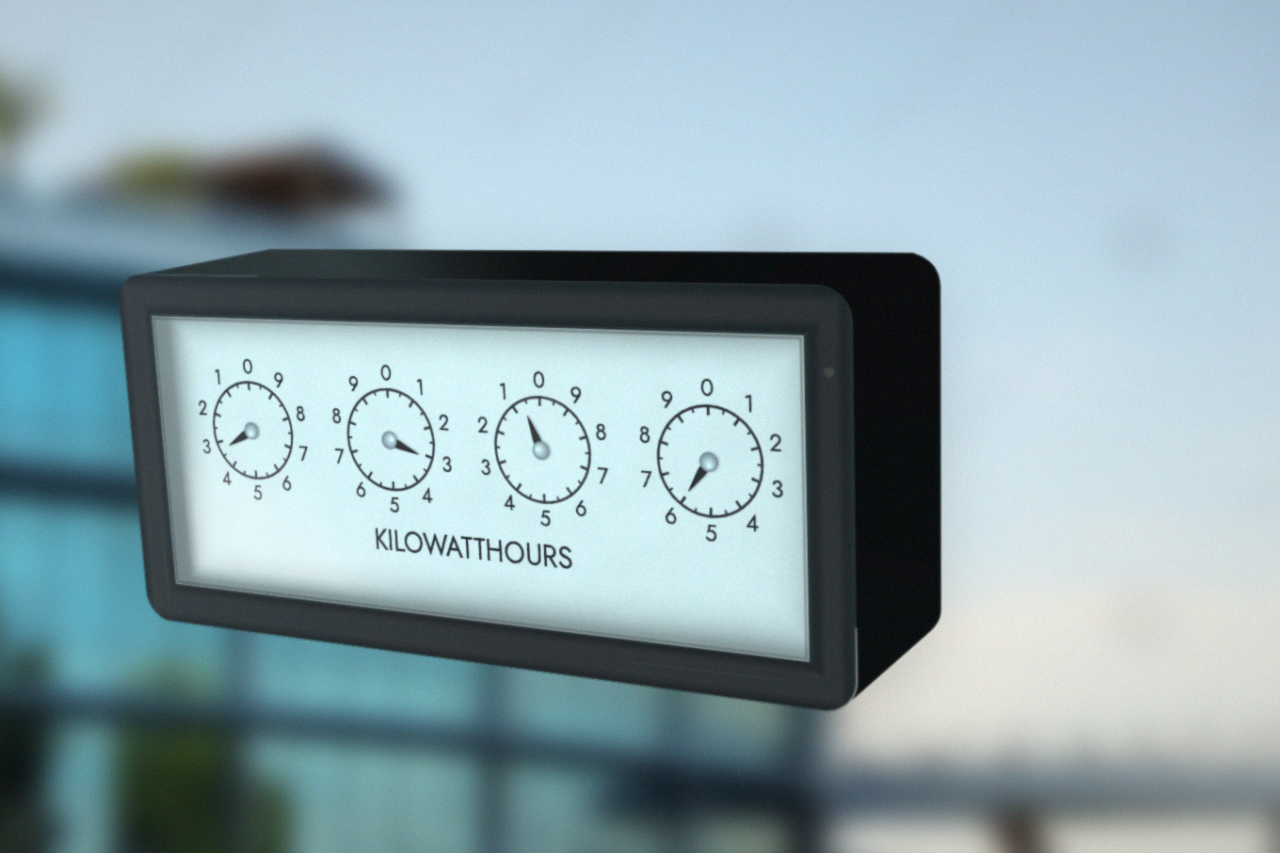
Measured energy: 3306 kWh
